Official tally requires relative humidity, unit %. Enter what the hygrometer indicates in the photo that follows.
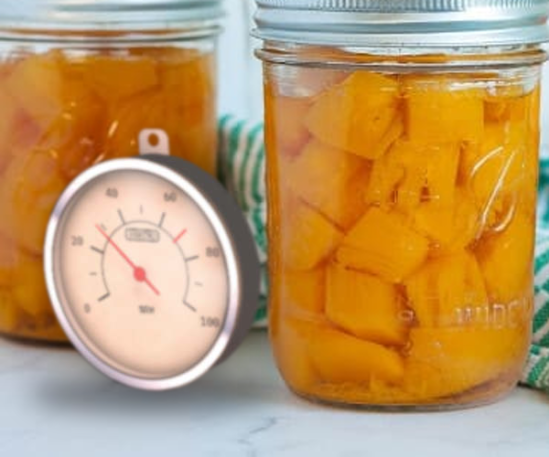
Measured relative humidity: 30 %
